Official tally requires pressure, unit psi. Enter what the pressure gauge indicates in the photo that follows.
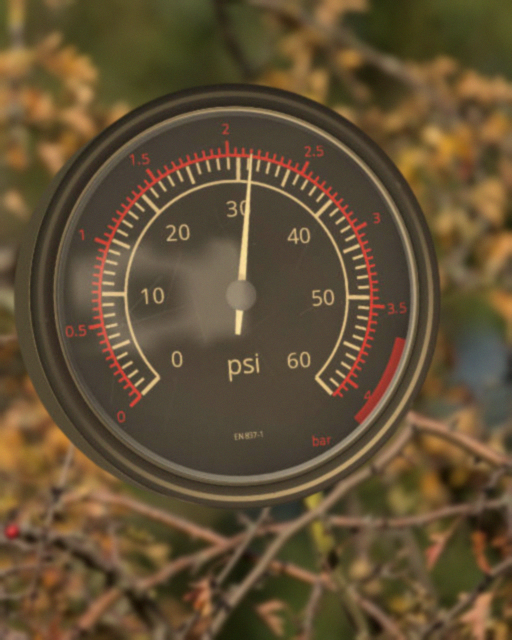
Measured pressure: 31 psi
